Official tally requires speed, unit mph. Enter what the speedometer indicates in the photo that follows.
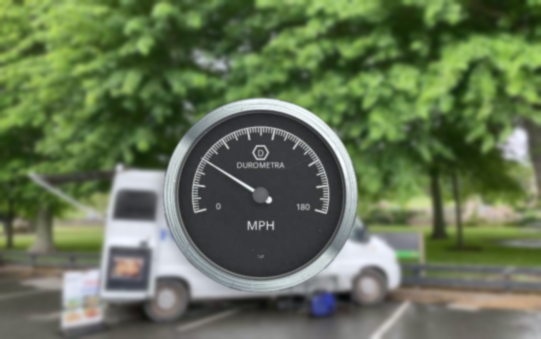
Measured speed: 40 mph
